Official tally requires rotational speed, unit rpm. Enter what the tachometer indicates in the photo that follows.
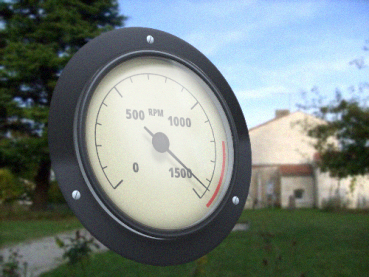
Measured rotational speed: 1450 rpm
